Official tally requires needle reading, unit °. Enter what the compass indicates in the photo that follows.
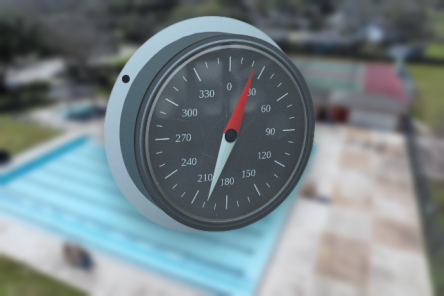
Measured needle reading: 20 °
